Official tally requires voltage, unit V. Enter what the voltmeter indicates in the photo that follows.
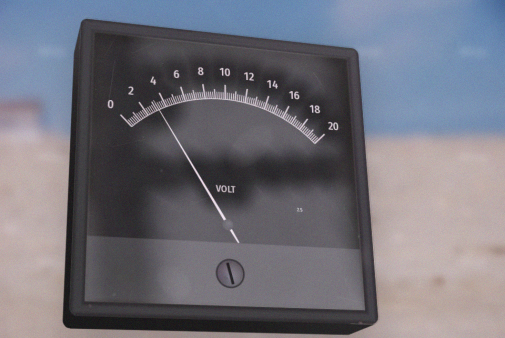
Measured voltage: 3 V
